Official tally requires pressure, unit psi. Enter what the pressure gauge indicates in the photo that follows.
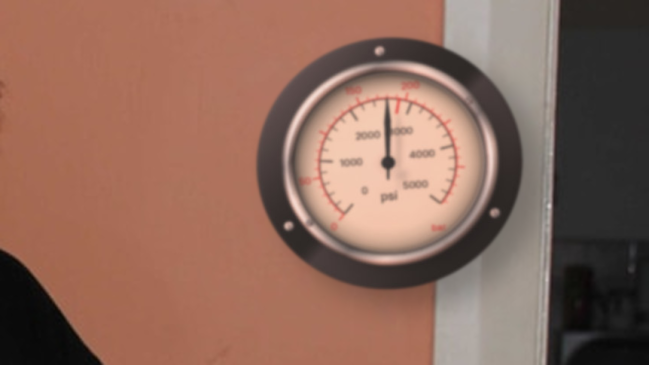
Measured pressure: 2600 psi
